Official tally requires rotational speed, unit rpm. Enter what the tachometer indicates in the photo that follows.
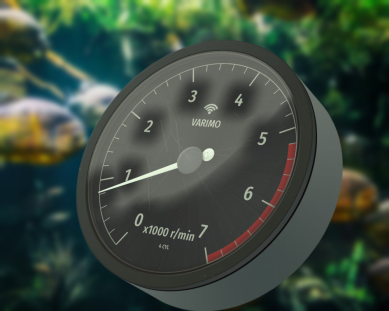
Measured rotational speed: 800 rpm
